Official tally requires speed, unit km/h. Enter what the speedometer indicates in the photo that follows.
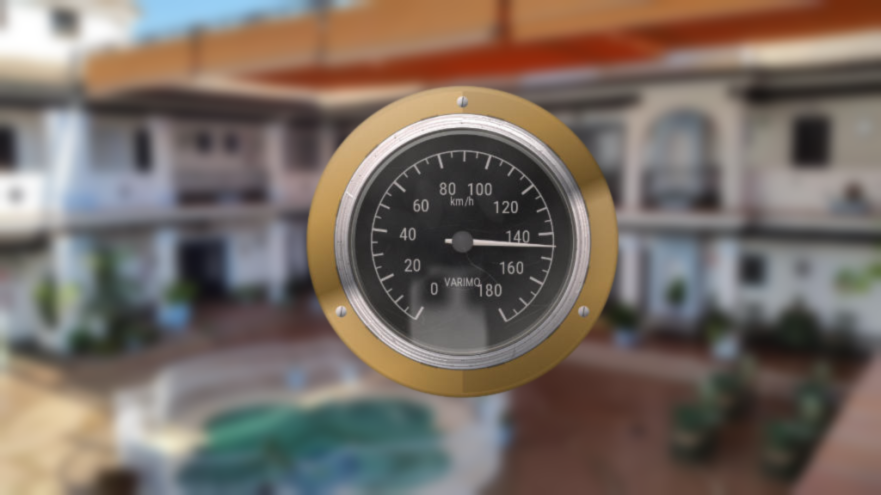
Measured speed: 145 km/h
